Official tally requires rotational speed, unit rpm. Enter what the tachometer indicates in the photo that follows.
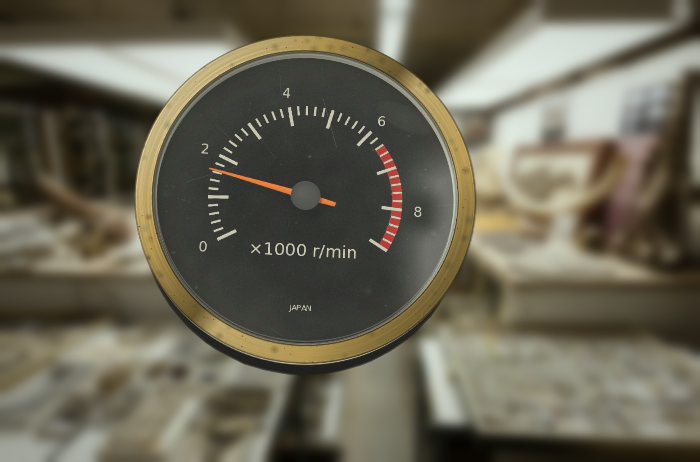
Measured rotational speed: 1600 rpm
